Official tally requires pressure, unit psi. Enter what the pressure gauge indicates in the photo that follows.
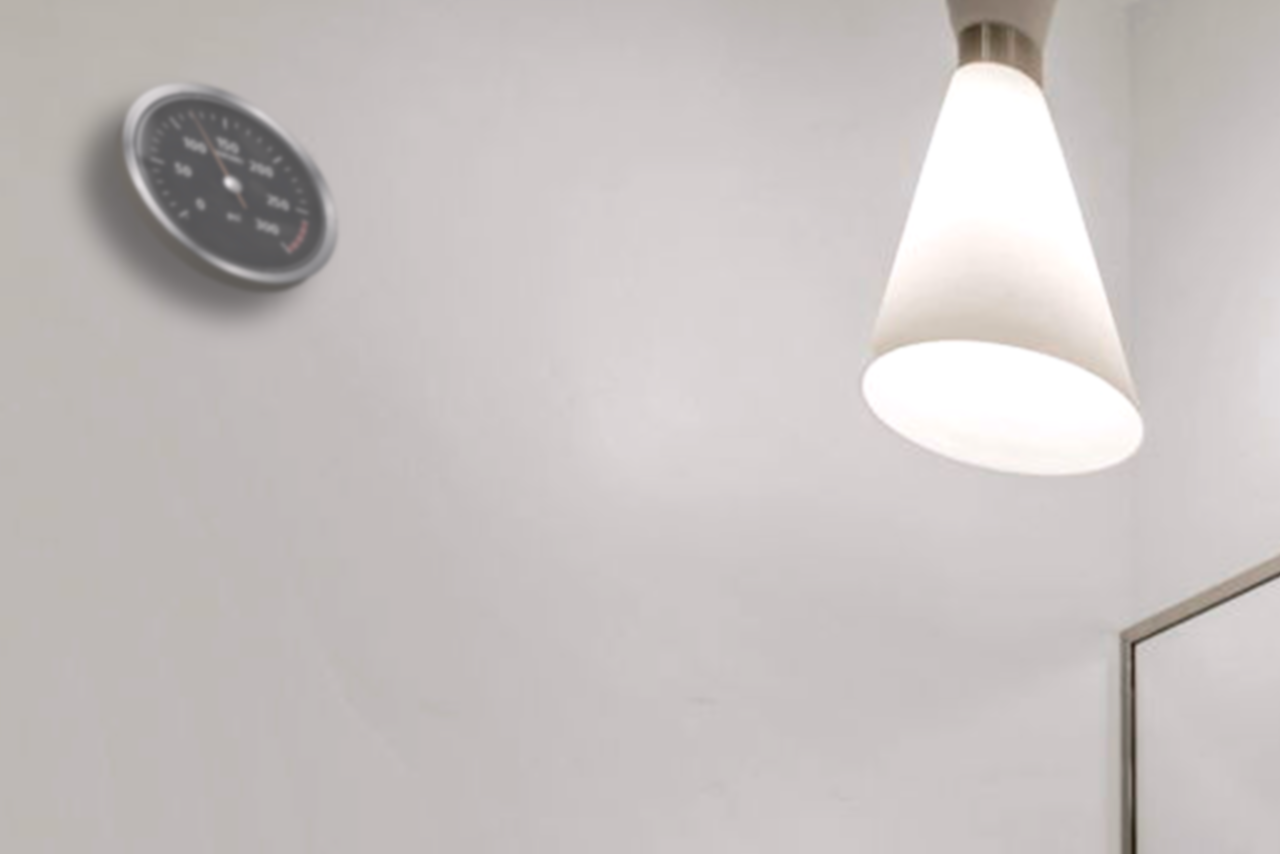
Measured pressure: 120 psi
